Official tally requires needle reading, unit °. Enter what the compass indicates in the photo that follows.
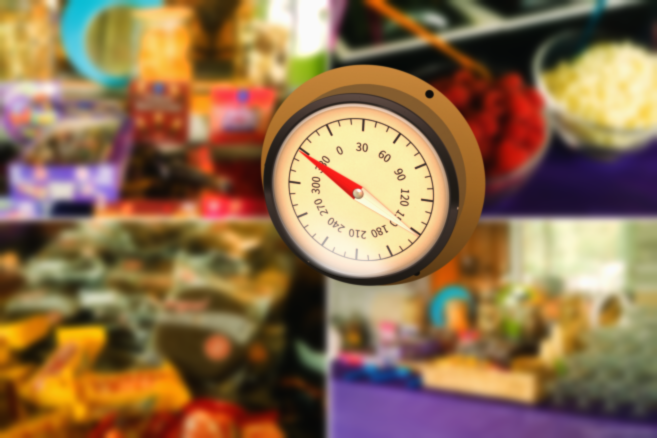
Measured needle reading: 330 °
